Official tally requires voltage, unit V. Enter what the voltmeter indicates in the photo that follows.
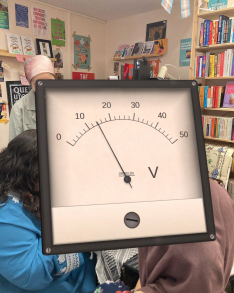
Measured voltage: 14 V
